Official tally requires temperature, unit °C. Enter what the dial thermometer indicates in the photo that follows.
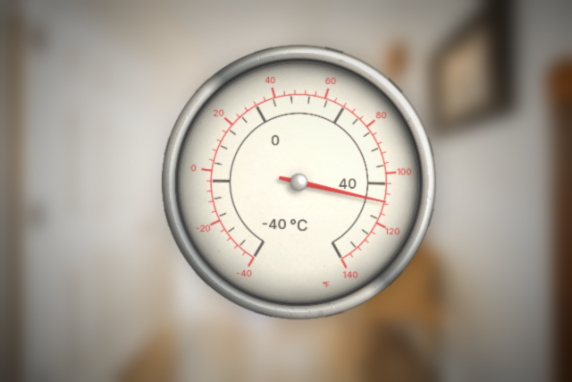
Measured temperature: 44 °C
